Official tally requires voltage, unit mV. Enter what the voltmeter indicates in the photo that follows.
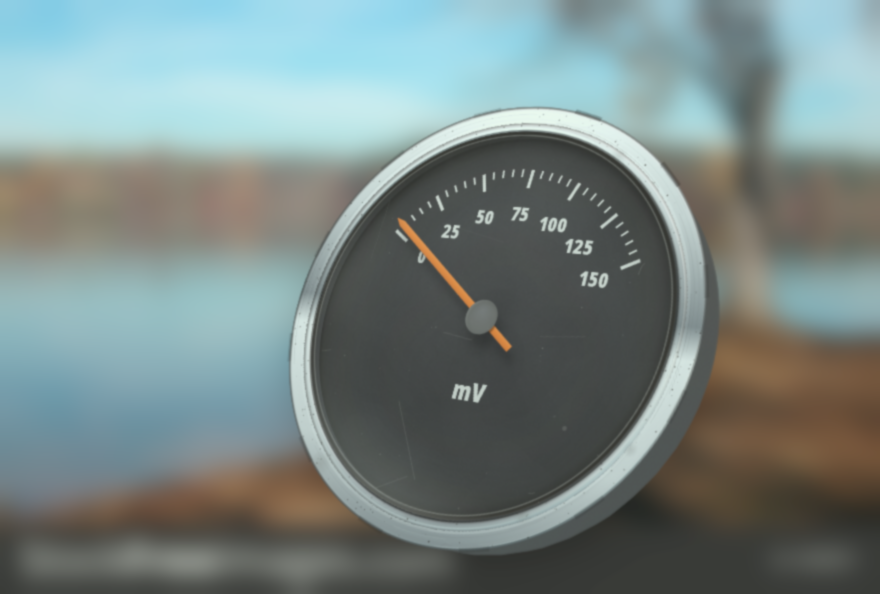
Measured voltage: 5 mV
